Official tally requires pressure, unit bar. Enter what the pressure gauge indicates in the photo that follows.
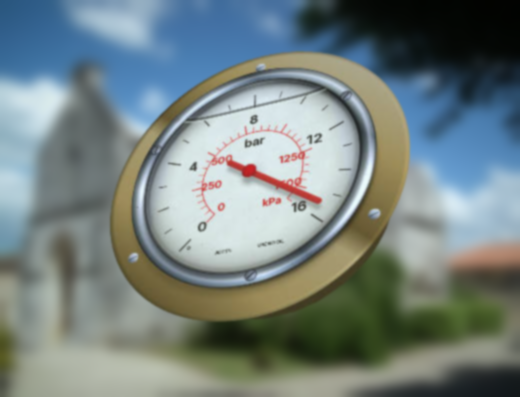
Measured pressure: 15.5 bar
